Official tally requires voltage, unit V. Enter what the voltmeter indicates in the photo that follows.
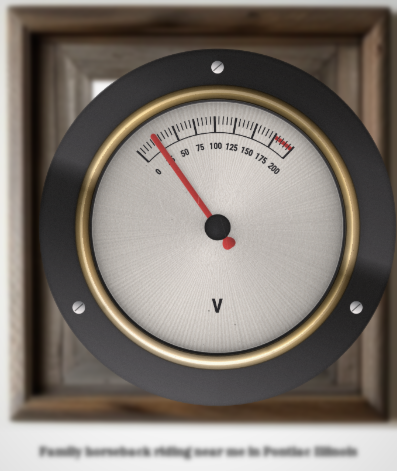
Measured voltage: 25 V
